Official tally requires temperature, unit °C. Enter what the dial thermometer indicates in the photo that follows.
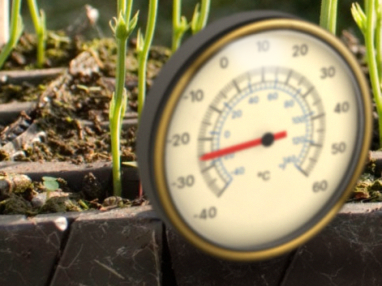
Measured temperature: -25 °C
